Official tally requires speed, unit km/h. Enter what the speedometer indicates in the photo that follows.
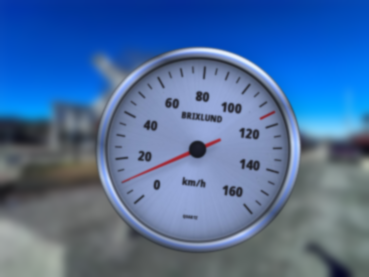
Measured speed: 10 km/h
